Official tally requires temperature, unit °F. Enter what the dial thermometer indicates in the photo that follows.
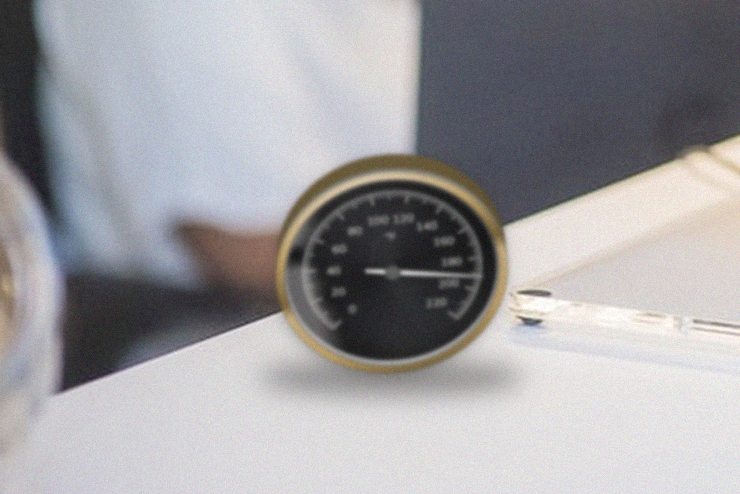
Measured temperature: 190 °F
